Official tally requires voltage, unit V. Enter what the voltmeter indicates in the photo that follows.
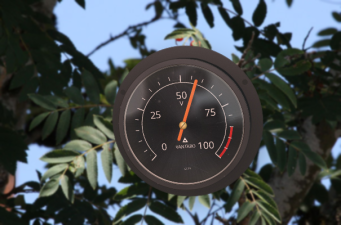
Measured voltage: 57.5 V
